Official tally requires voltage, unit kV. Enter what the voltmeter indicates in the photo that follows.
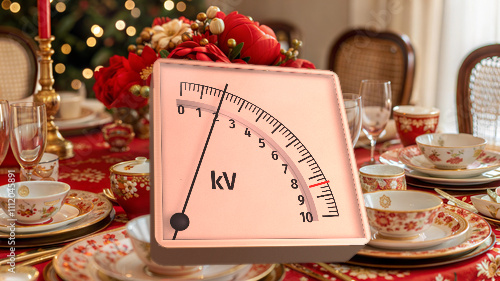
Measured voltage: 2 kV
